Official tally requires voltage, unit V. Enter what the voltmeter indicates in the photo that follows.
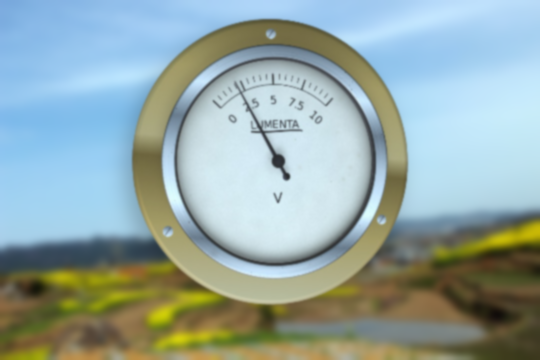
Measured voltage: 2 V
